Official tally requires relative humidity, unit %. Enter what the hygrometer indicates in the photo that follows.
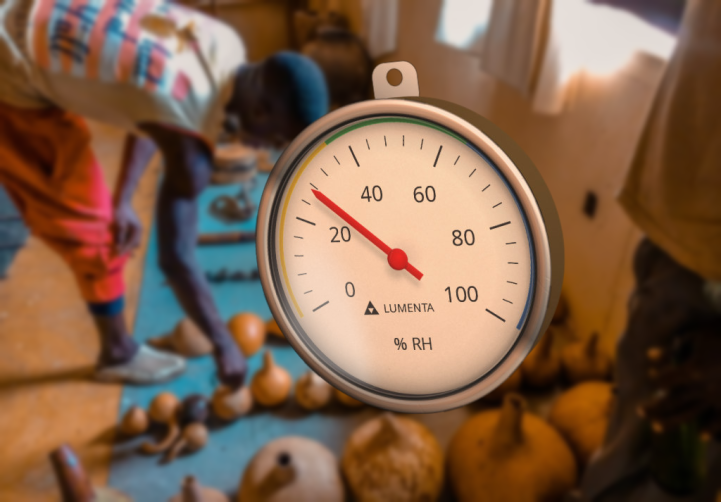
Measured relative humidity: 28 %
